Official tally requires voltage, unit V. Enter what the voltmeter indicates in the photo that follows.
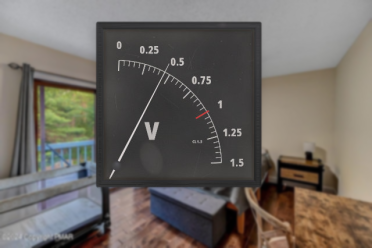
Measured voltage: 0.45 V
